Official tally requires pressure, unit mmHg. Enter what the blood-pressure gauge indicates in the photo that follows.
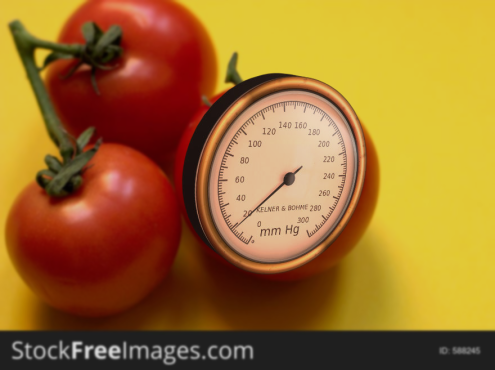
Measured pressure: 20 mmHg
